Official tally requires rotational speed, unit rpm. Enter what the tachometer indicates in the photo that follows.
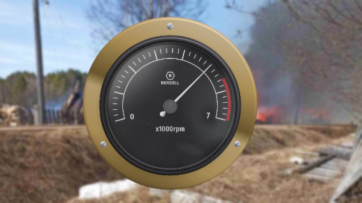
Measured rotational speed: 5000 rpm
